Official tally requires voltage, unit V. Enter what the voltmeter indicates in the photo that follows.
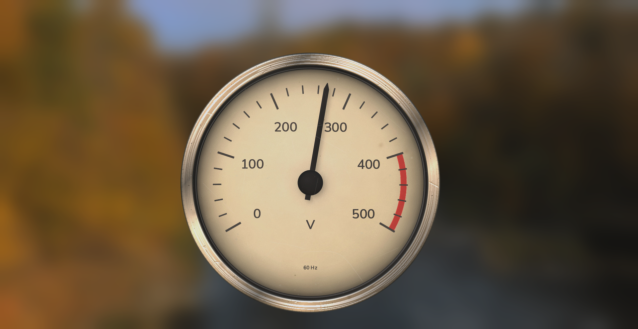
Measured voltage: 270 V
